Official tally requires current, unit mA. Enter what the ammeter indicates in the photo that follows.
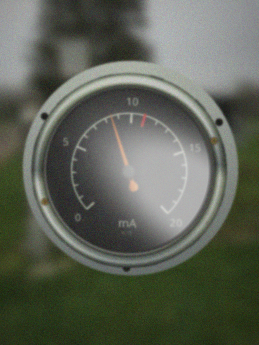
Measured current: 8.5 mA
